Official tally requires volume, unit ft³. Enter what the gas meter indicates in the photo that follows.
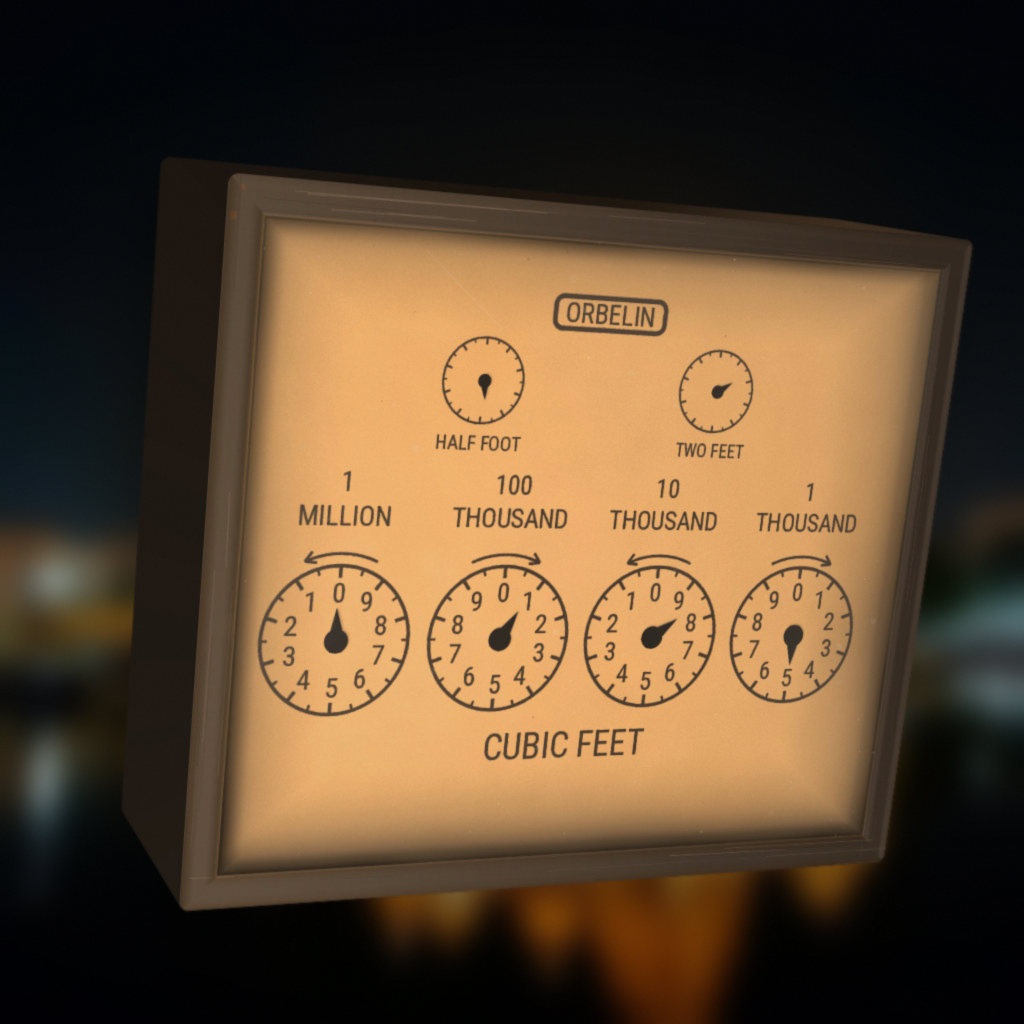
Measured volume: 8500 ft³
